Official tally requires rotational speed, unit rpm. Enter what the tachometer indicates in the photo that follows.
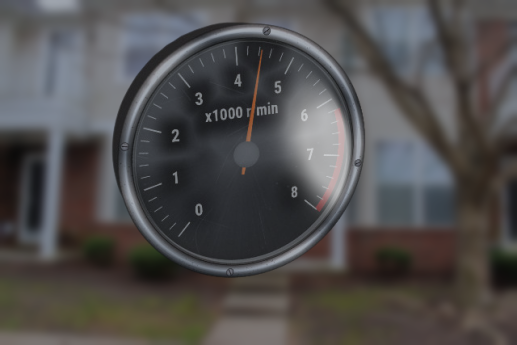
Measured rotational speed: 4400 rpm
